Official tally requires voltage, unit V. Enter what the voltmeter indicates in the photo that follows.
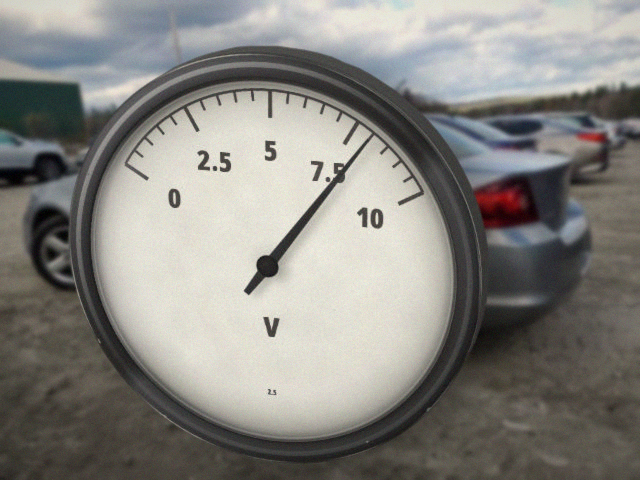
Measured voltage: 8 V
